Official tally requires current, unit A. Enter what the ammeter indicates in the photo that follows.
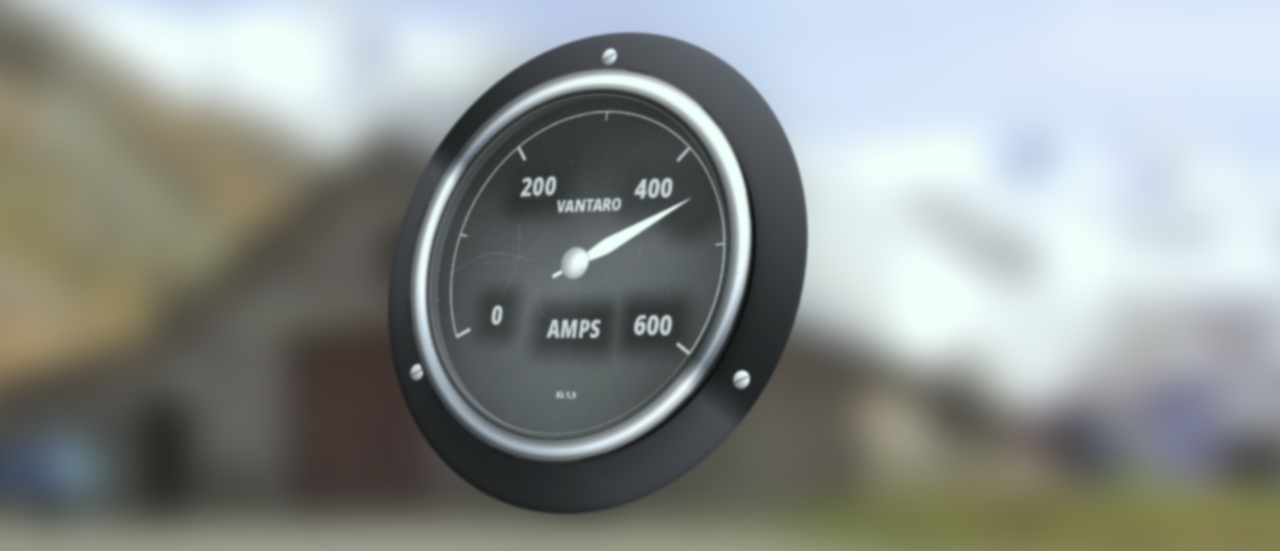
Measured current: 450 A
